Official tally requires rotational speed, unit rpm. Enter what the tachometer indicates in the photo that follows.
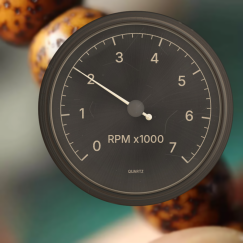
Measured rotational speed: 2000 rpm
